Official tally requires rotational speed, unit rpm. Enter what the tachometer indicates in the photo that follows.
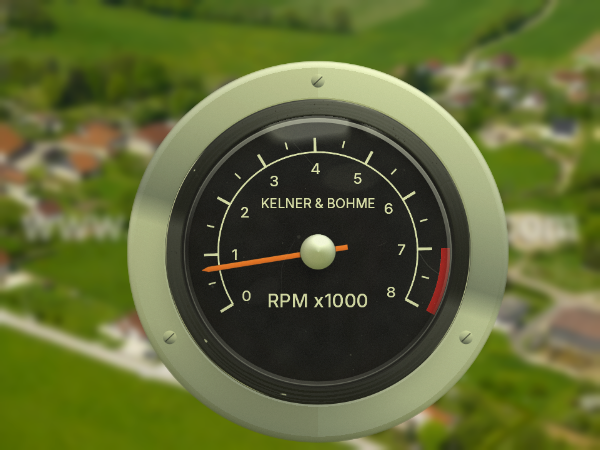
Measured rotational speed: 750 rpm
